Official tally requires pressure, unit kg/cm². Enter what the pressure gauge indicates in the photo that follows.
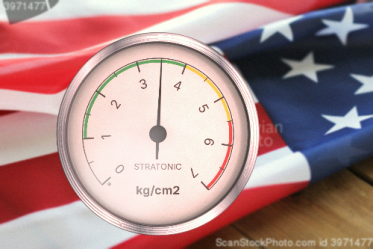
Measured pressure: 3.5 kg/cm²
